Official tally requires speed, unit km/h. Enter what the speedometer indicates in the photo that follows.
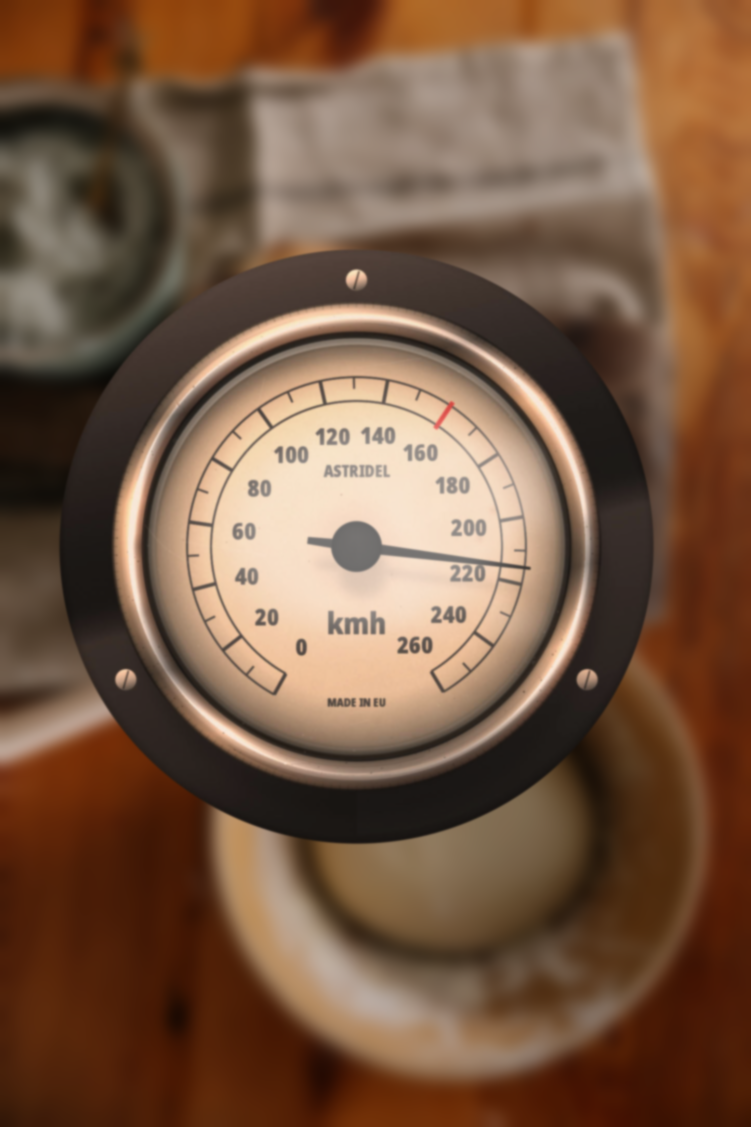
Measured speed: 215 km/h
